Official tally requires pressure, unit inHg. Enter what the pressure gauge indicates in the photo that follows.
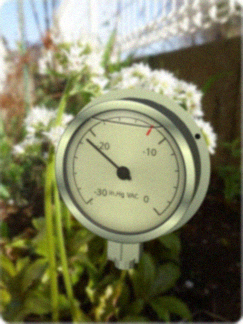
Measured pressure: -21 inHg
